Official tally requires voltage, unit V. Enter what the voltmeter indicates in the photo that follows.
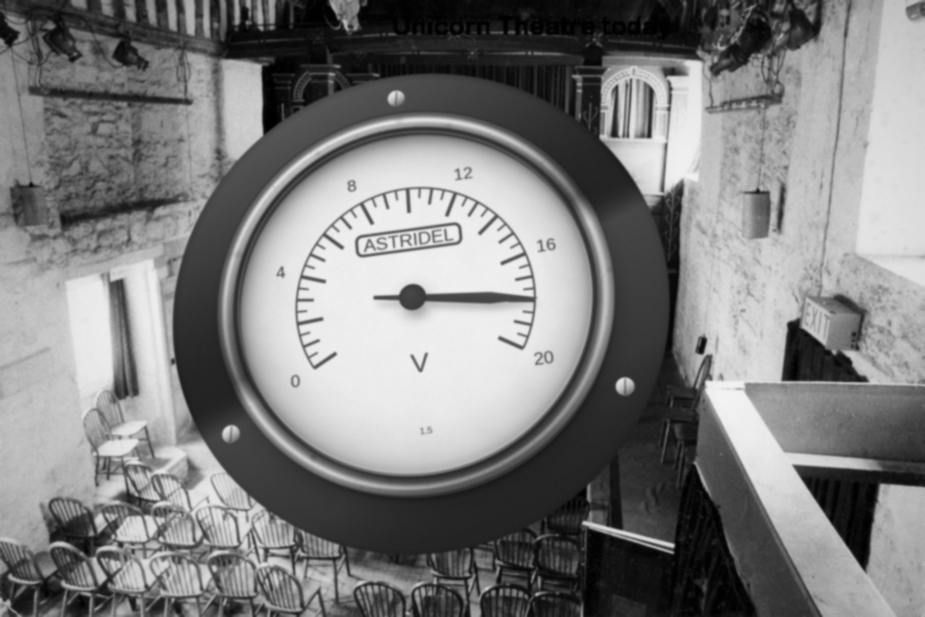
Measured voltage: 18 V
